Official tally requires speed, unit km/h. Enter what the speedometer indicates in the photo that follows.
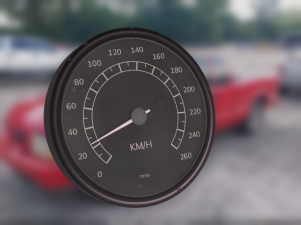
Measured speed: 25 km/h
